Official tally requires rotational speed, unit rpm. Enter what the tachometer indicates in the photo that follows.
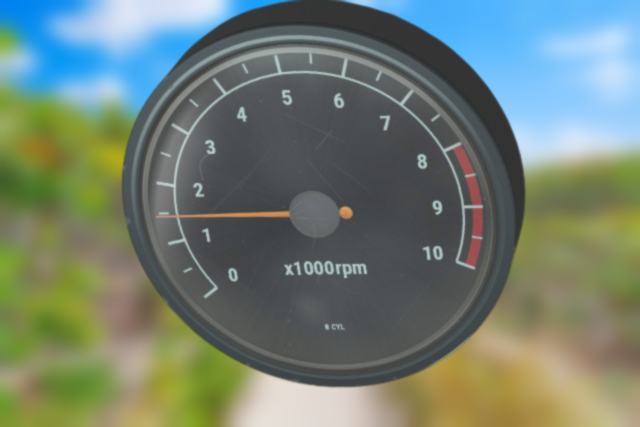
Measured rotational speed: 1500 rpm
